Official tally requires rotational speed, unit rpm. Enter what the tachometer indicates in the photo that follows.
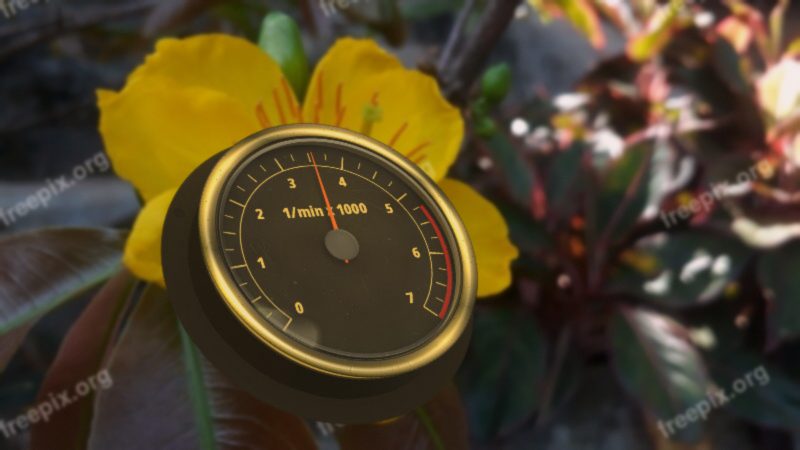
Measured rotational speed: 3500 rpm
